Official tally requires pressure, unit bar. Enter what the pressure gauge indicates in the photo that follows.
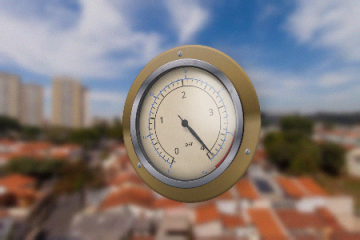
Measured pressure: 3.9 bar
